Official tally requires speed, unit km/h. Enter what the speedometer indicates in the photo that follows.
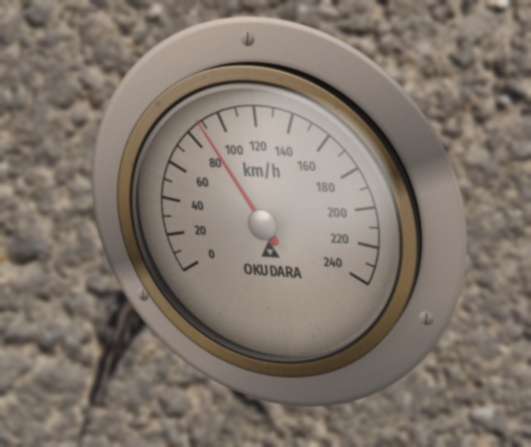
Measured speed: 90 km/h
